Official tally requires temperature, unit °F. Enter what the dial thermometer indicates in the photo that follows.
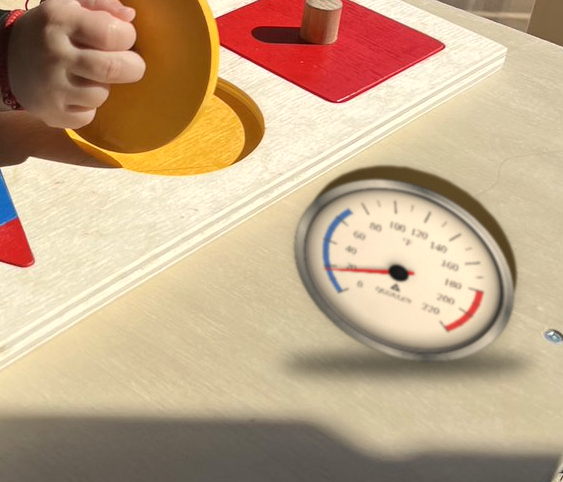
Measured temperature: 20 °F
